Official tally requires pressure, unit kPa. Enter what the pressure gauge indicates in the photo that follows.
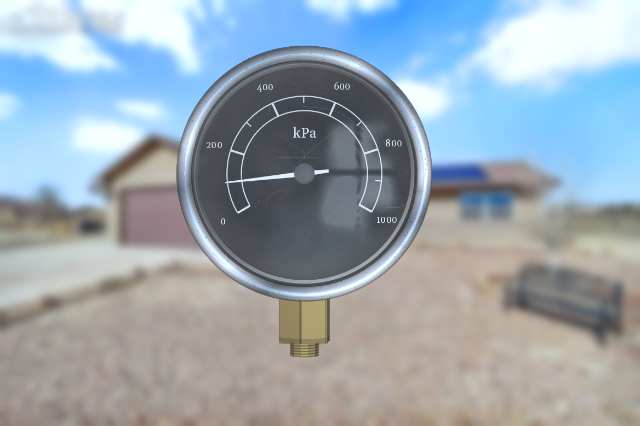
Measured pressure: 100 kPa
